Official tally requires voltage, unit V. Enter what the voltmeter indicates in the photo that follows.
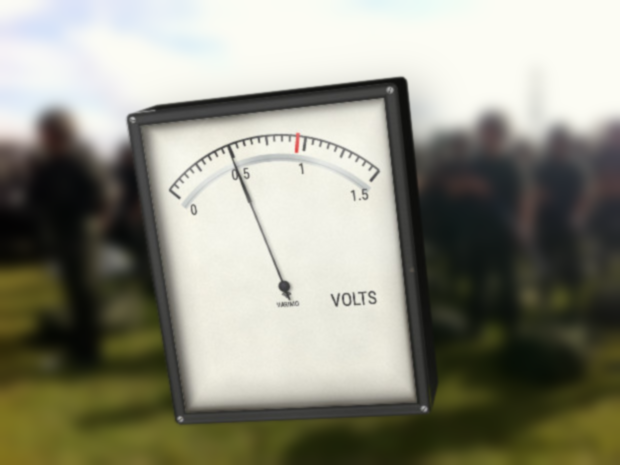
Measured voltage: 0.5 V
